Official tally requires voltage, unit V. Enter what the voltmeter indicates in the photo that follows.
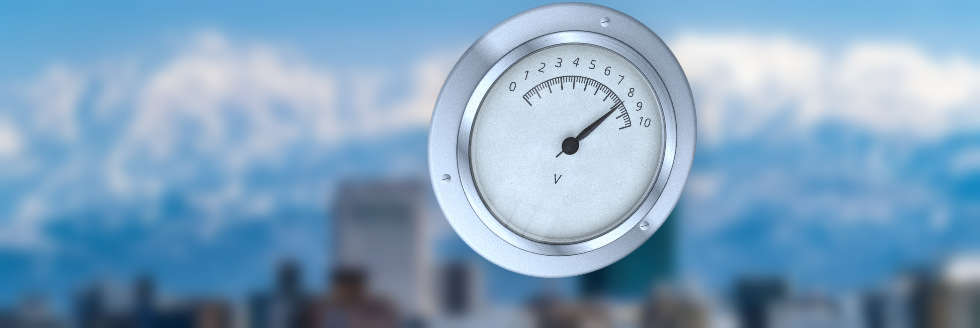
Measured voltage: 8 V
